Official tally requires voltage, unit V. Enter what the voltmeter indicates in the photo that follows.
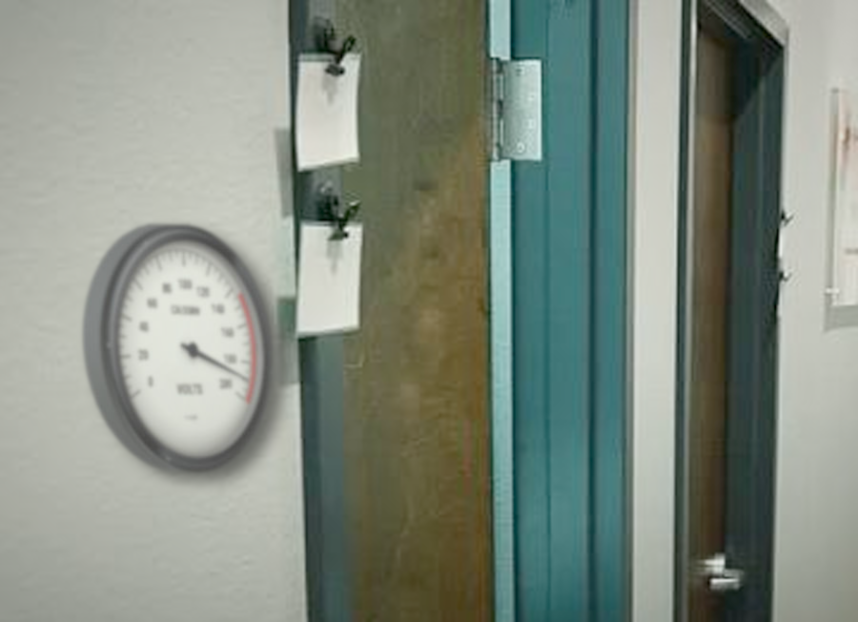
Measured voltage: 190 V
